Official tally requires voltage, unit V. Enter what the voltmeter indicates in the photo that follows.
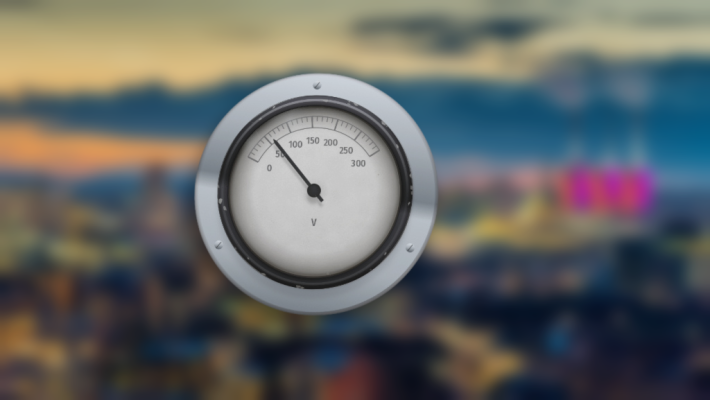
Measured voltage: 60 V
